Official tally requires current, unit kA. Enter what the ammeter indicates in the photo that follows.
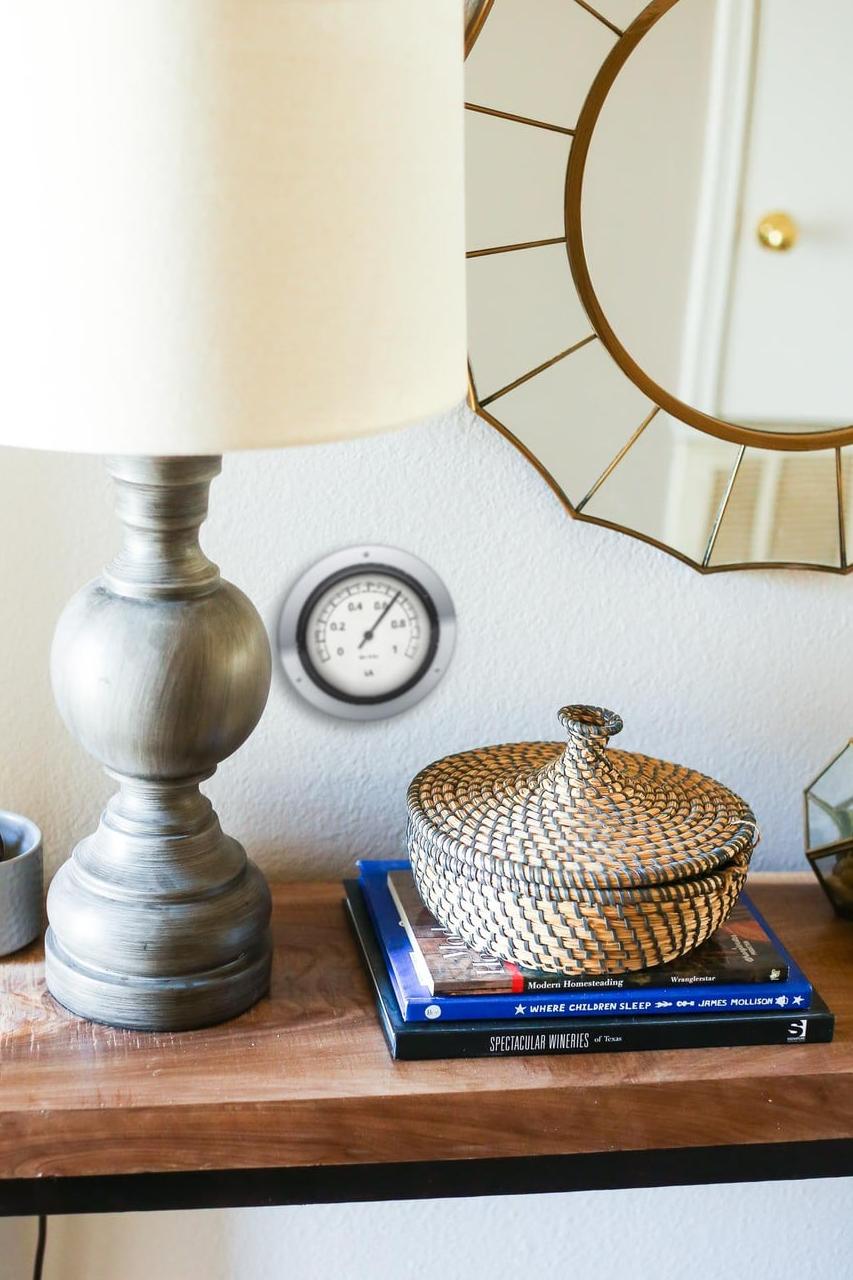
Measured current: 0.65 kA
